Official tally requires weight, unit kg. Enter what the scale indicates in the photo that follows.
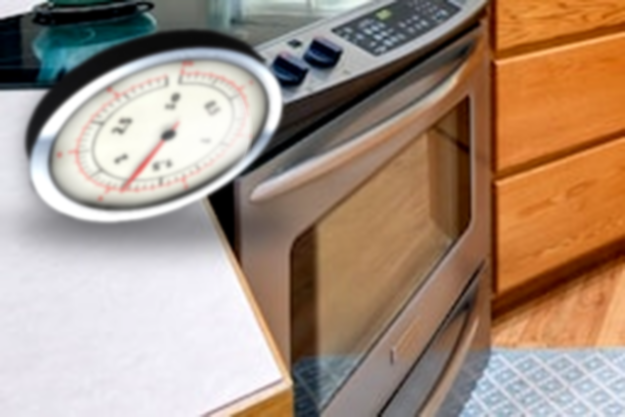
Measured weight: 1.75 kg
